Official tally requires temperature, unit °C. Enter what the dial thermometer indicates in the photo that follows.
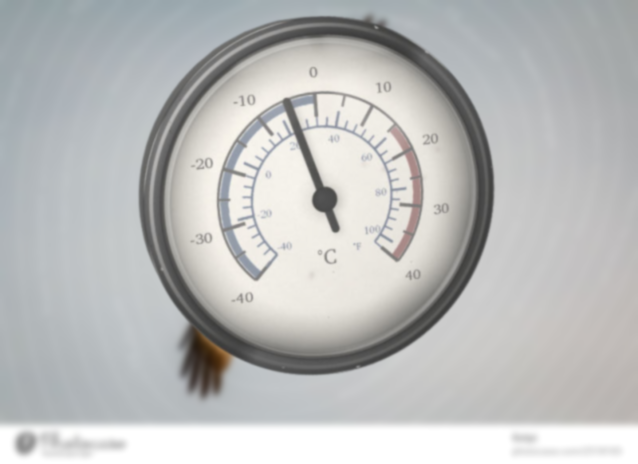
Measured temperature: -5 °C
